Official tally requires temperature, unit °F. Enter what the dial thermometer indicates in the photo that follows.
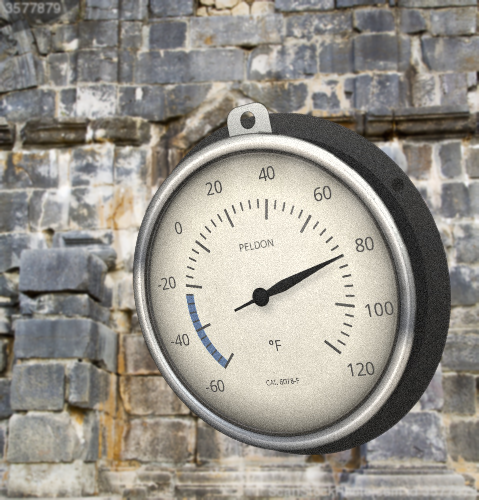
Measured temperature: 80 °F
